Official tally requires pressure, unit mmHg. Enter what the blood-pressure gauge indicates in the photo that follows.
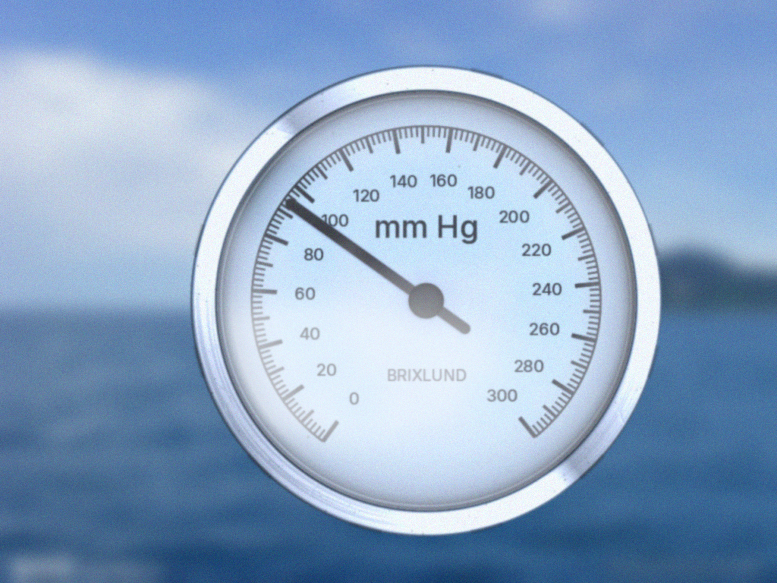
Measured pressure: 94 mmHg
